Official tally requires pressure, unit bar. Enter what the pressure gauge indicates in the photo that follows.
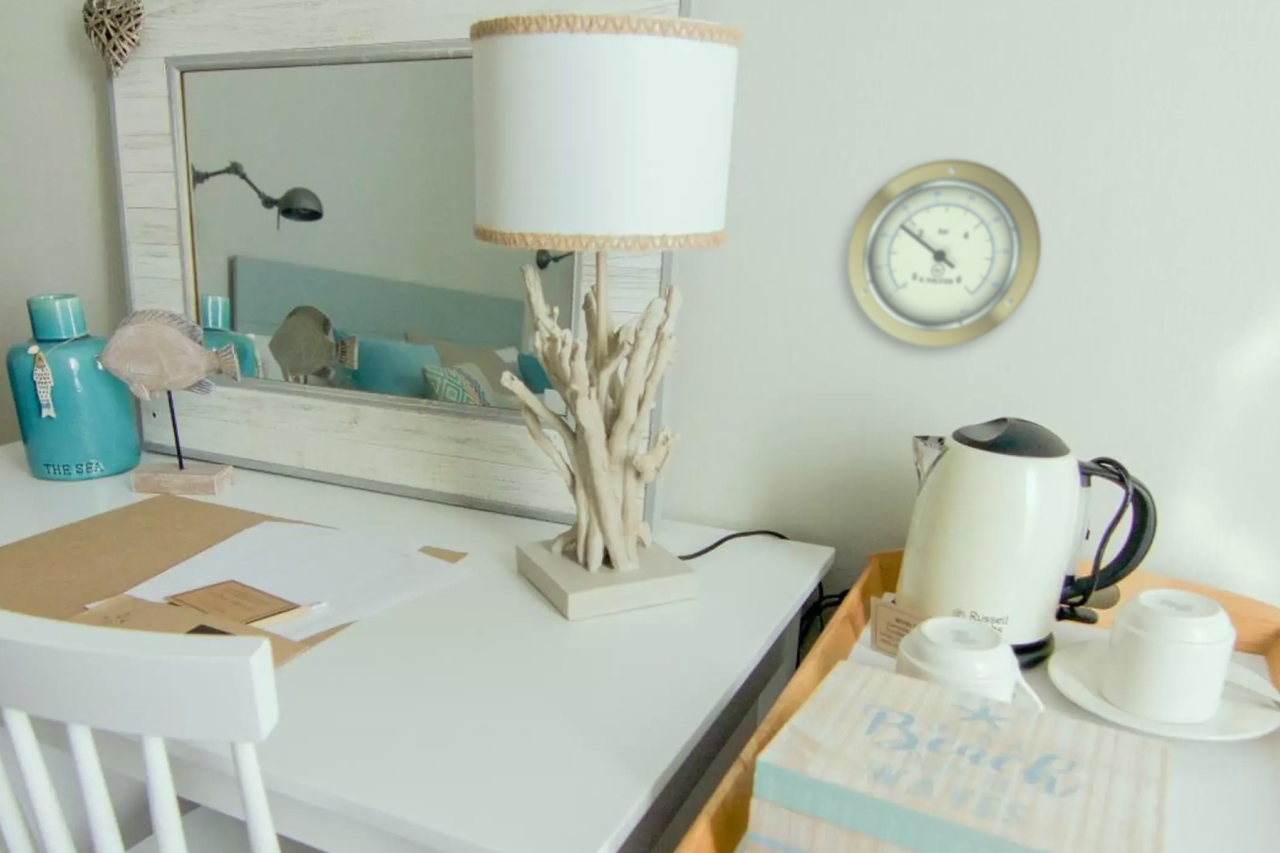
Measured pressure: 1.75 bar
